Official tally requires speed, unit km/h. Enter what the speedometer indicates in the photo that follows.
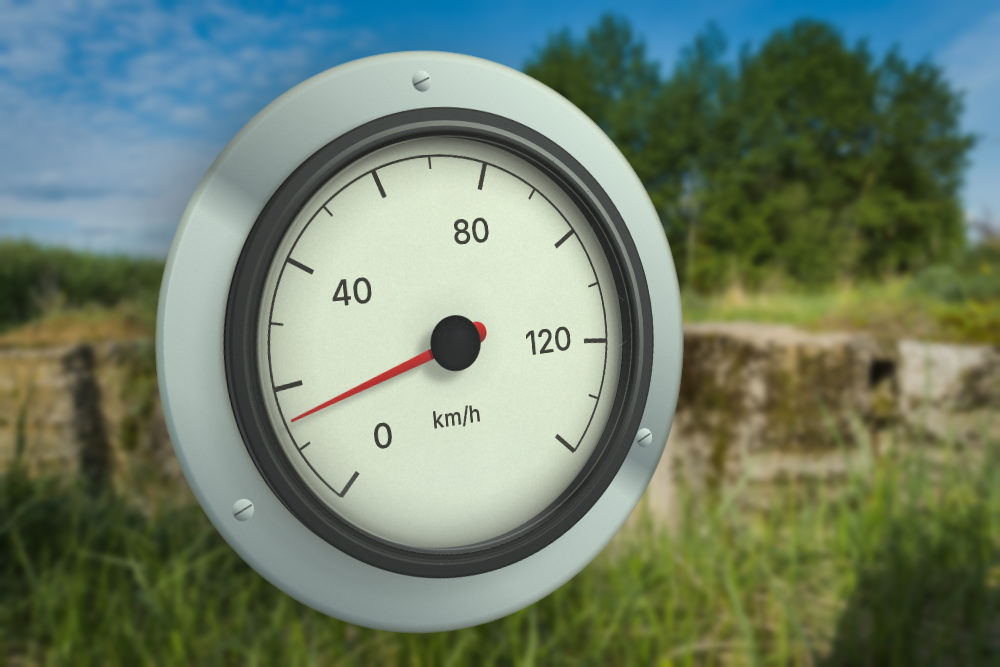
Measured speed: 15 km/h
